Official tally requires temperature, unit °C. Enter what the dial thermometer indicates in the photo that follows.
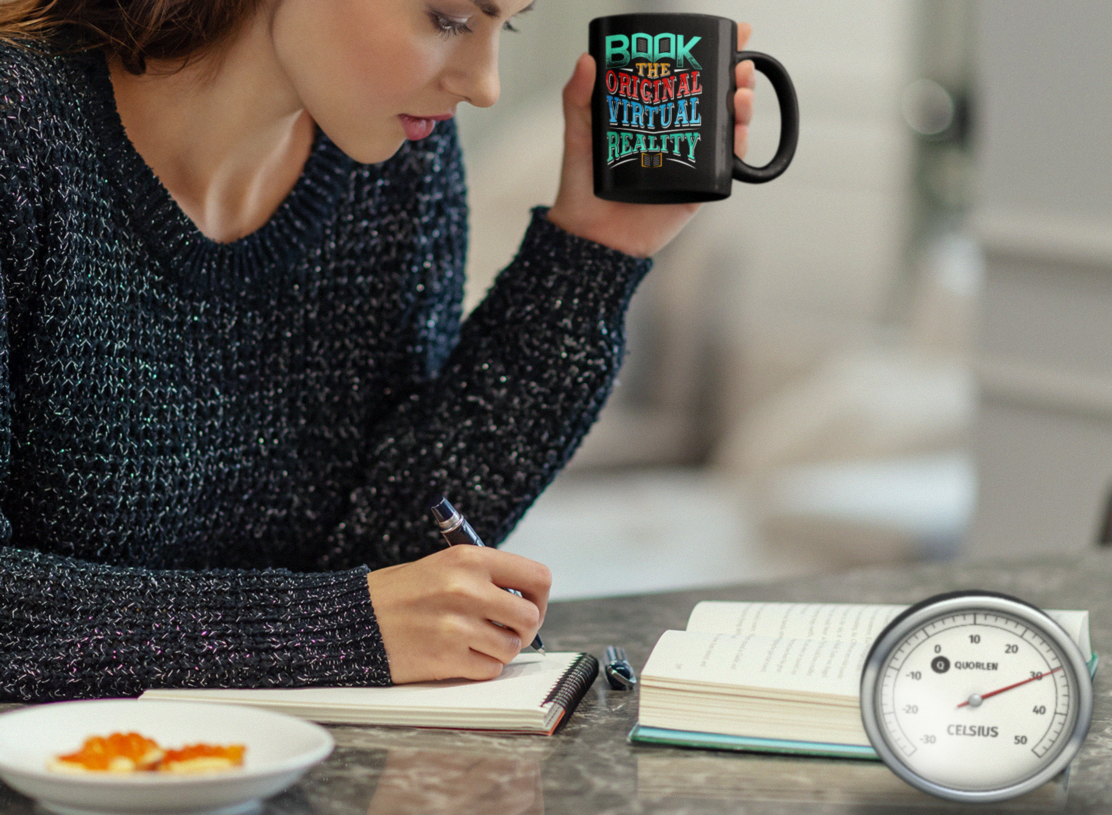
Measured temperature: 30 °C
